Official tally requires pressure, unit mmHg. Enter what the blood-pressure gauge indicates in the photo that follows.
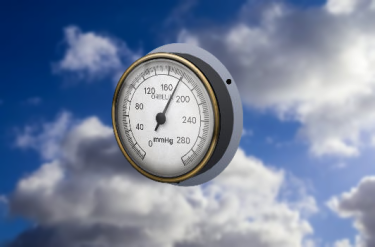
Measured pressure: 180 mmHg
